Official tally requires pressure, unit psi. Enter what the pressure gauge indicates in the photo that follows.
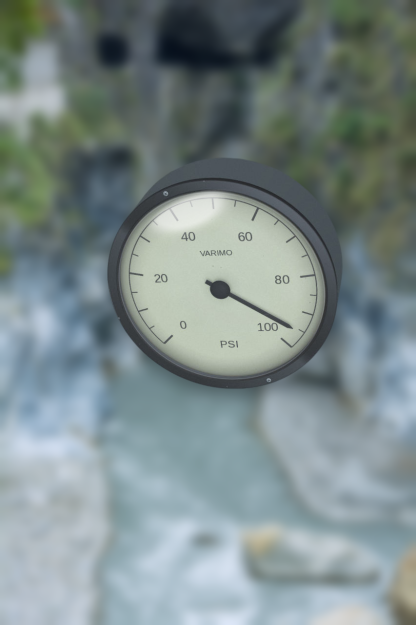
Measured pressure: 95 psi
